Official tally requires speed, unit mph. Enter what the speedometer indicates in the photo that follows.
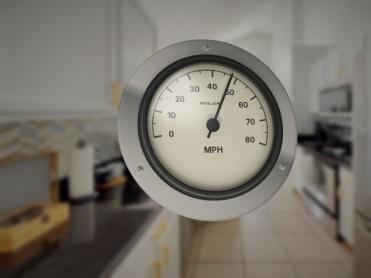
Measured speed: 47.5 mph
